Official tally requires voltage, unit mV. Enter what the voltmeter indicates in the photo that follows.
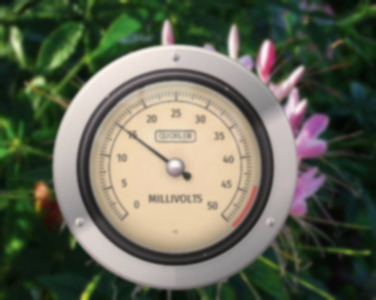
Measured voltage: 15 mV
